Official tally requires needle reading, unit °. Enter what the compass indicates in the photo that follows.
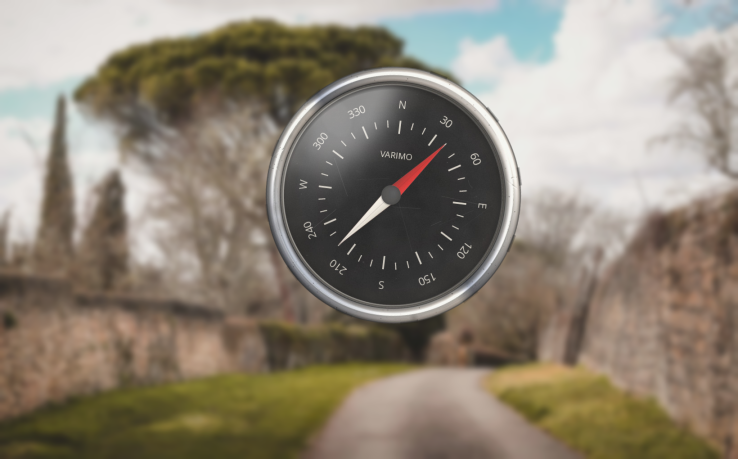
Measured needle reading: 40 °
